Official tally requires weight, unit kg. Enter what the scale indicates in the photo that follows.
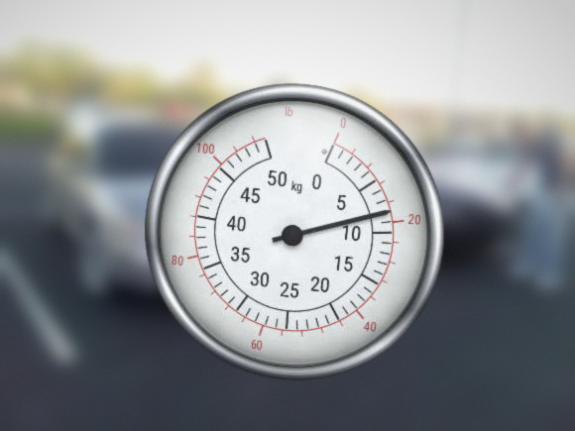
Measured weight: 8 kg
